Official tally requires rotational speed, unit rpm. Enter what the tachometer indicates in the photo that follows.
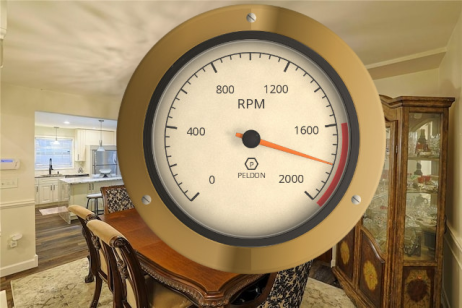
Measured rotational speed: 1800 rpm
